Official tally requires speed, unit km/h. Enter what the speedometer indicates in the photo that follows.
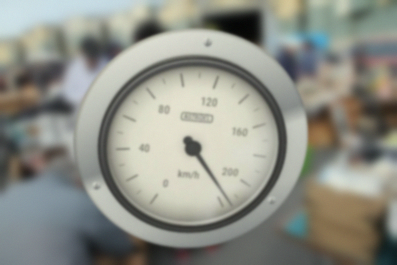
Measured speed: 215 km/h
